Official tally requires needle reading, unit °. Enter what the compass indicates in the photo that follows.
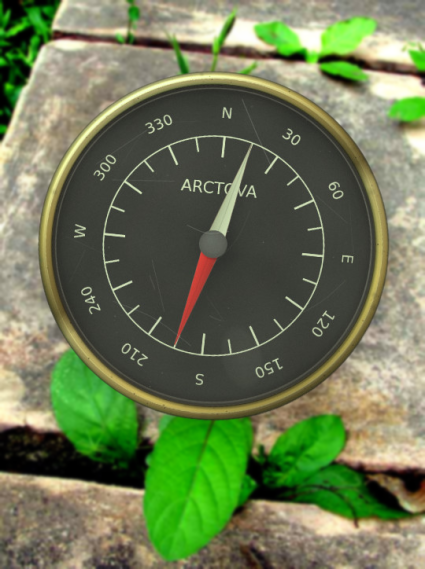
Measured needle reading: 195 °
